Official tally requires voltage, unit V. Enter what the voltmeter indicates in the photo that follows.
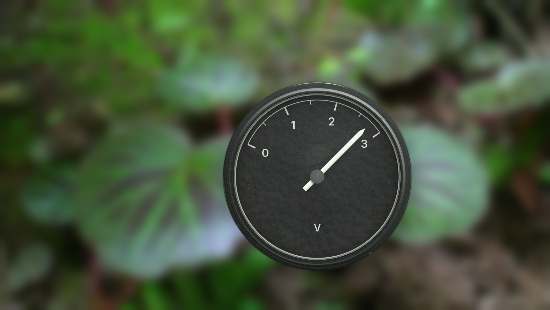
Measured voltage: 2.75 V
